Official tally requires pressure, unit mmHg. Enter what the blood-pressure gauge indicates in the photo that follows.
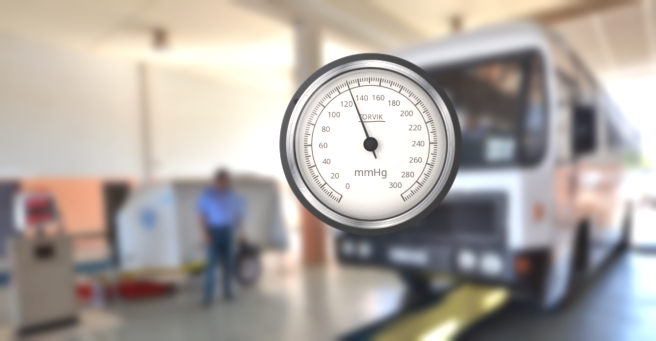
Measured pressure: 130 mmHg
